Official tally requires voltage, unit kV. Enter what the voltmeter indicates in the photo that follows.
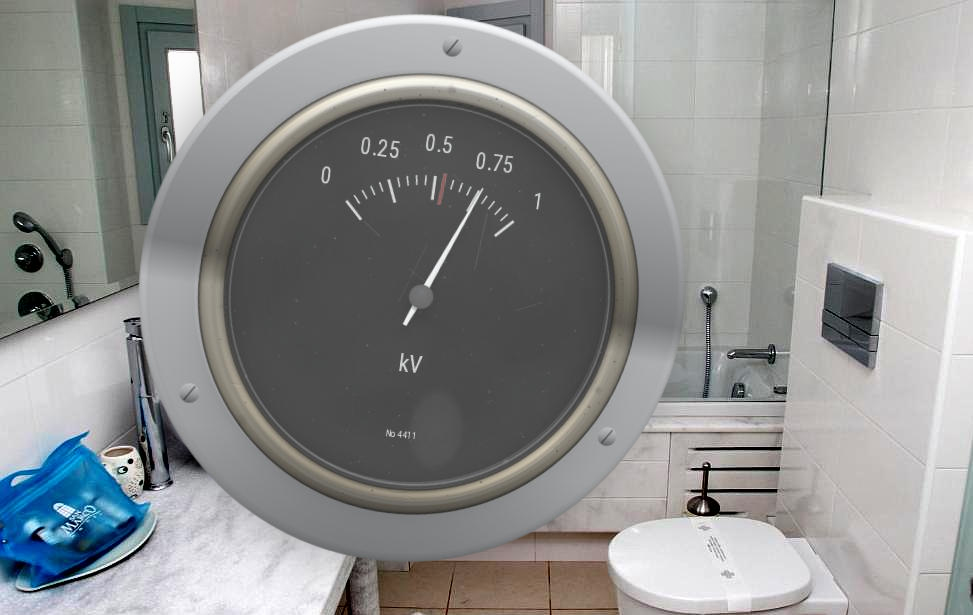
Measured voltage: 0.75 kV
